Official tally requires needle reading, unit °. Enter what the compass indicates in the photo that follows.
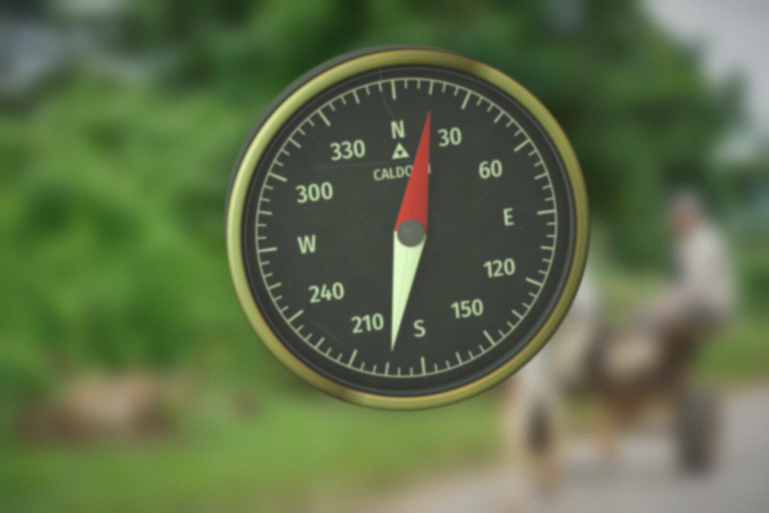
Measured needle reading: 15 °
